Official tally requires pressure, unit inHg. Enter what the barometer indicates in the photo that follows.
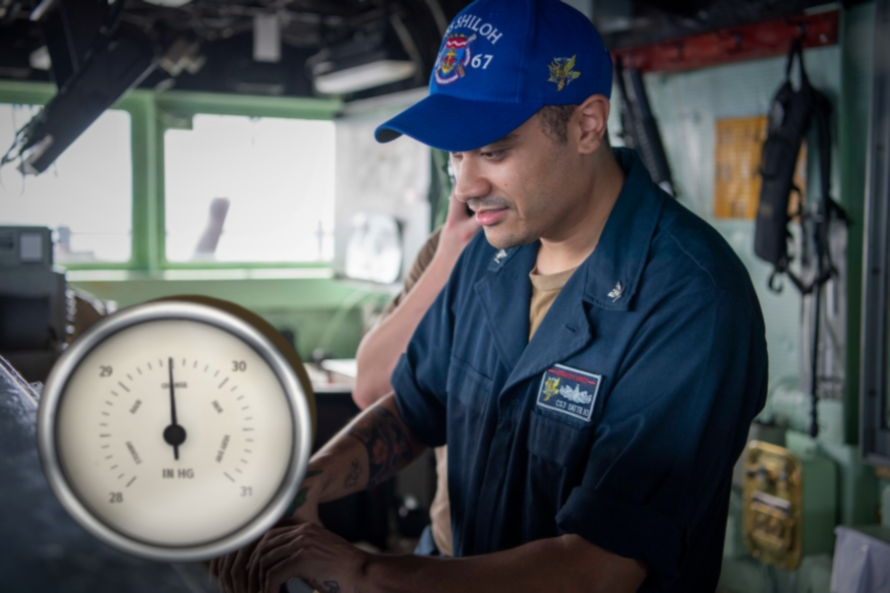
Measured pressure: 29.5 inHg
